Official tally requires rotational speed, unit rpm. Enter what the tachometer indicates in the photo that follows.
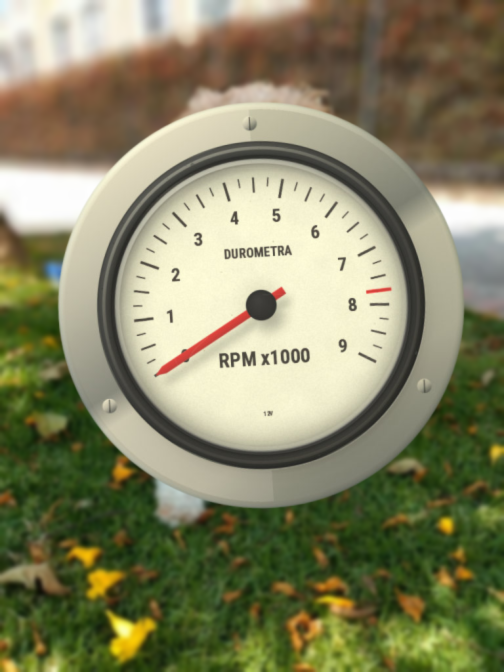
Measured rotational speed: 0 rpm
